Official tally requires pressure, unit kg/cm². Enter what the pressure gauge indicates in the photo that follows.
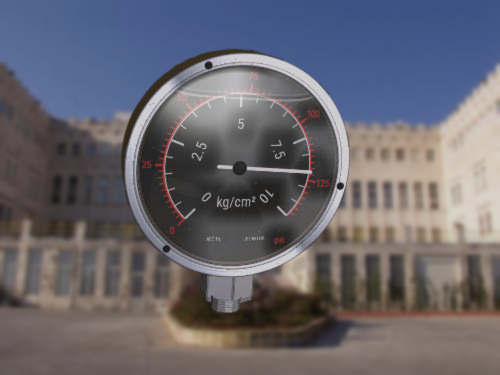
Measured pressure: 8.5 kg/cm²
